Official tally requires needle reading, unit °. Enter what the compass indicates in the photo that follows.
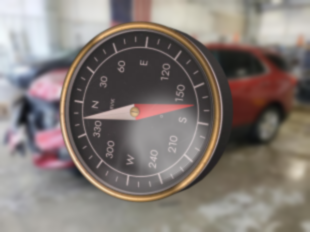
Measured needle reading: 165 °
